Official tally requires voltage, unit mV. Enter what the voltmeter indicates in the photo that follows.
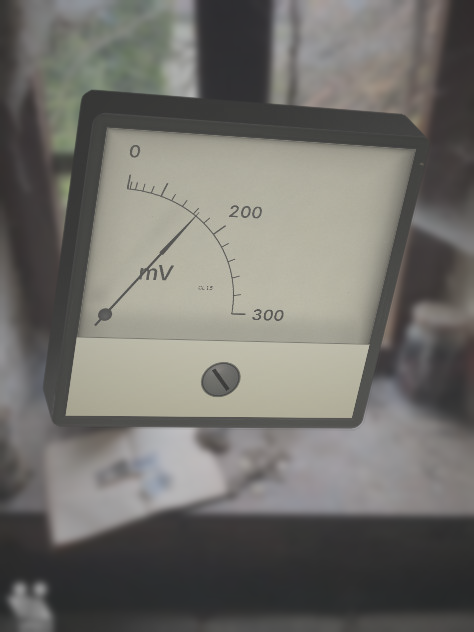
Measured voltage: 160 mV
